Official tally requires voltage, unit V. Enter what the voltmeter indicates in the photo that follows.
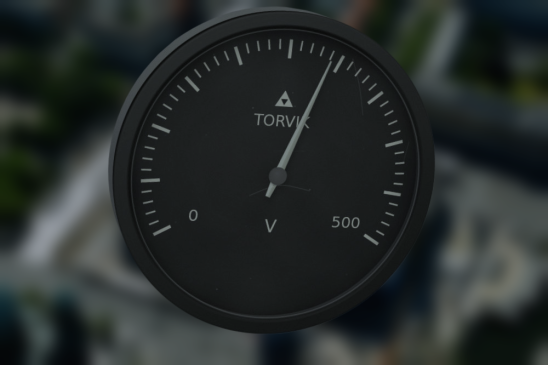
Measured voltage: 290 V
